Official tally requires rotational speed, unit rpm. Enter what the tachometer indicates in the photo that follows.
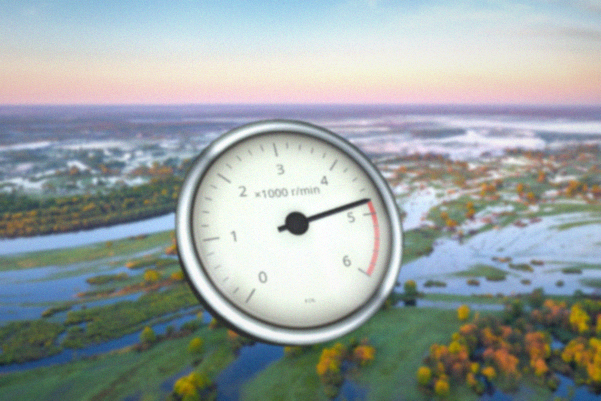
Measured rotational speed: 4800 rpm
